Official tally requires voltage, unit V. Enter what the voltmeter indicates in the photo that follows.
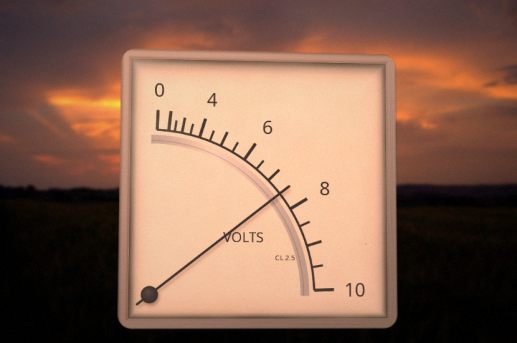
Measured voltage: 7.5 V
